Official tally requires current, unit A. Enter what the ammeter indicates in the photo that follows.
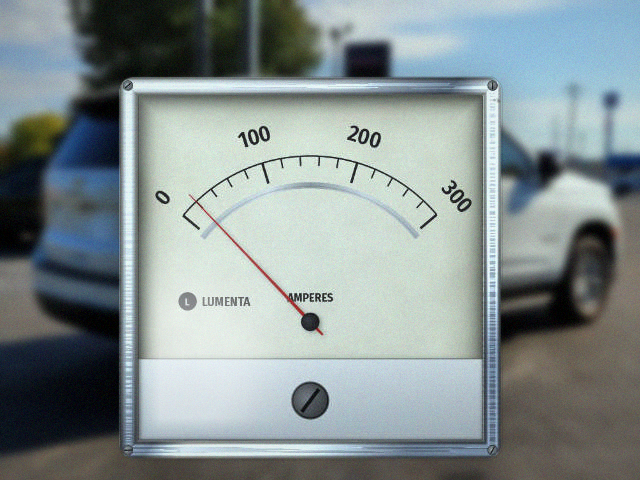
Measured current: 20 A
